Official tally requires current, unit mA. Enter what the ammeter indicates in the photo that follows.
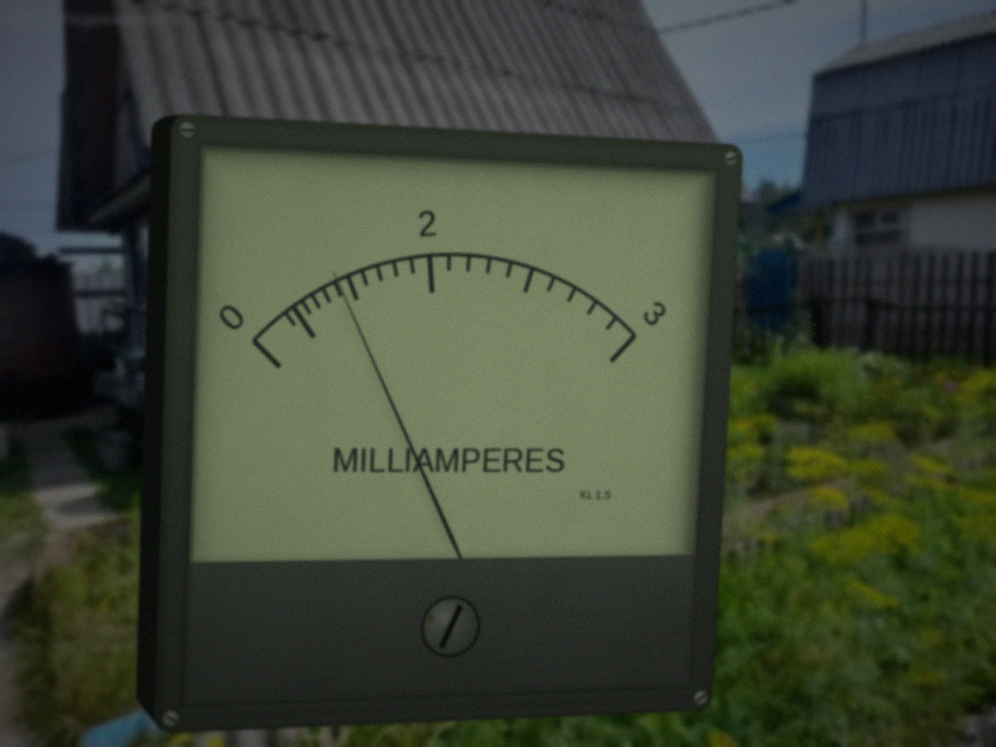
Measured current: 1.4 mA
